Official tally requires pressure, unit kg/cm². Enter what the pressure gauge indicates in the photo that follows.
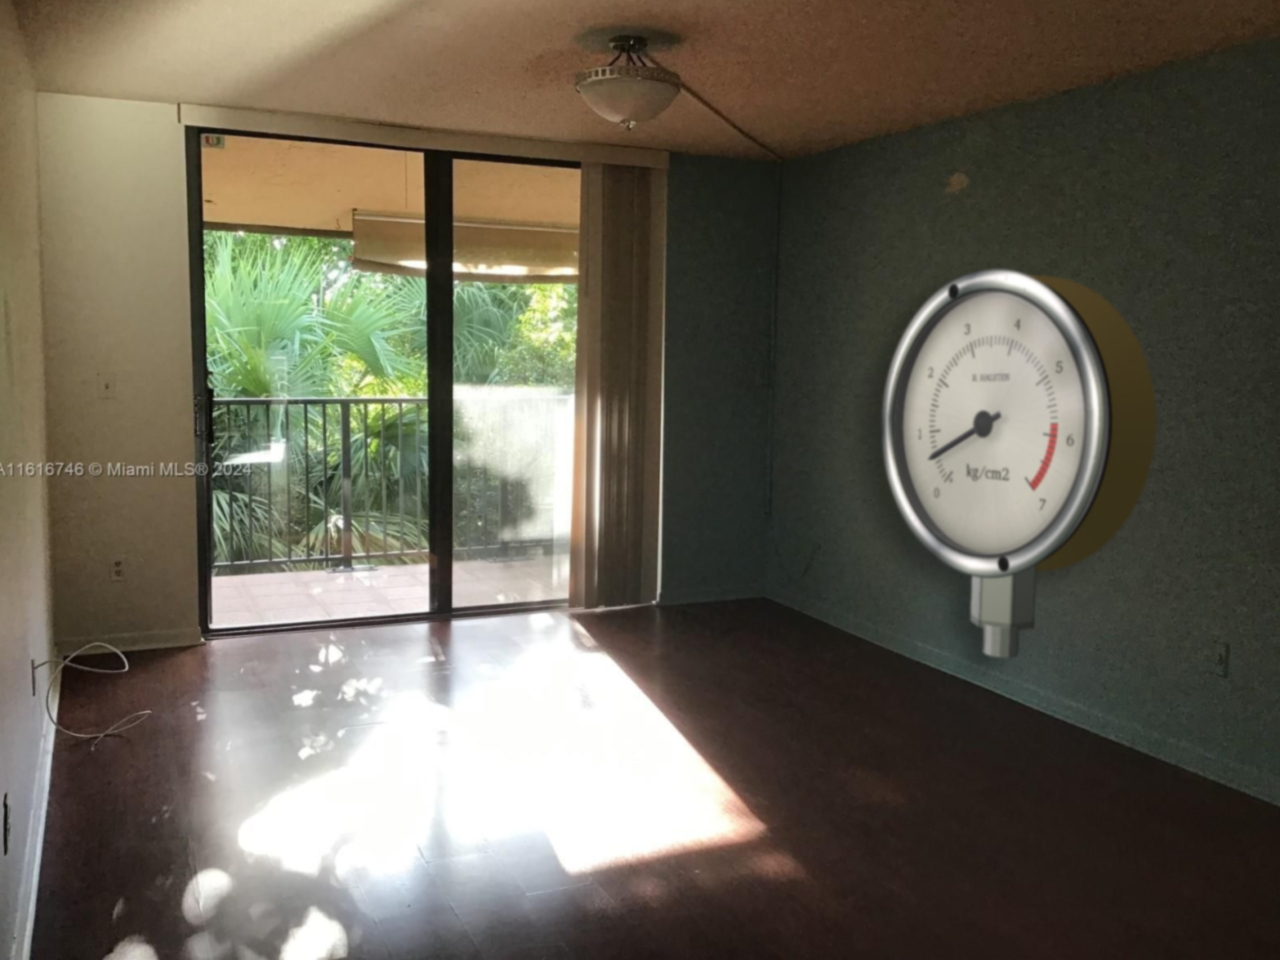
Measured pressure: 0.5 kg/cm²
